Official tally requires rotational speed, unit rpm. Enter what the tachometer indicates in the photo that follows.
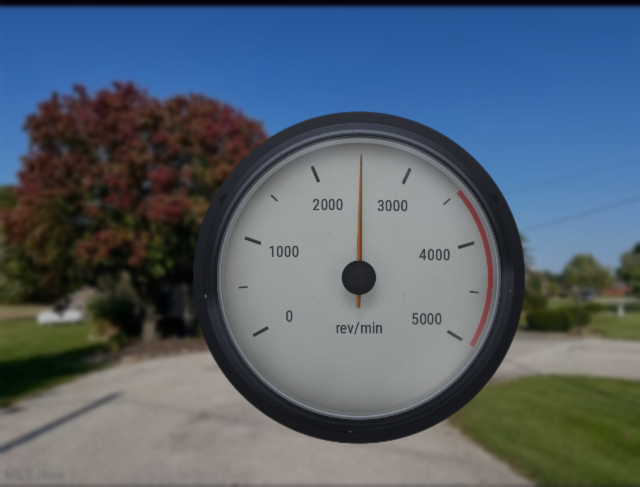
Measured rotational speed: 2500 rpm
